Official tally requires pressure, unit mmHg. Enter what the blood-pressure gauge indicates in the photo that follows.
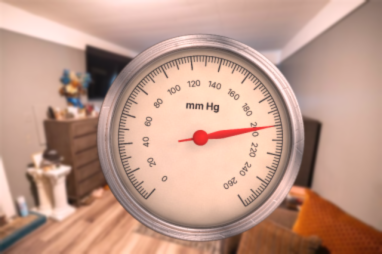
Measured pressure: 200 mmHg
